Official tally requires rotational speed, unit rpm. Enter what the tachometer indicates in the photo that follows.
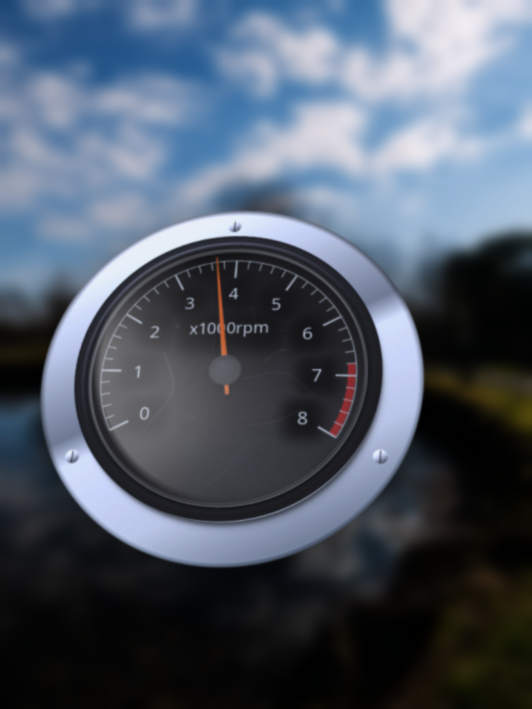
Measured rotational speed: 3700 rpm
